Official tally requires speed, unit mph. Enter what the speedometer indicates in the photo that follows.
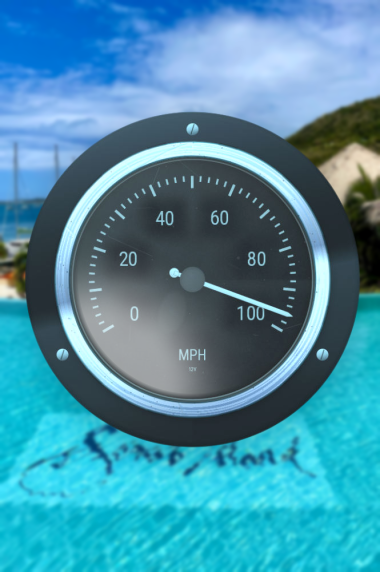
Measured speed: 96 mph
